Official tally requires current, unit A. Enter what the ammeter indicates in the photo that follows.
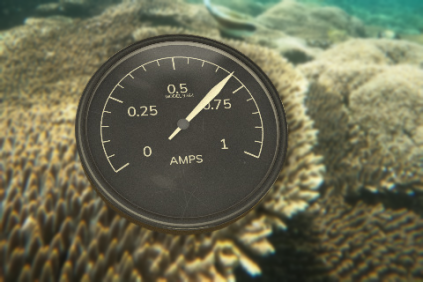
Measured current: 0.7 A
